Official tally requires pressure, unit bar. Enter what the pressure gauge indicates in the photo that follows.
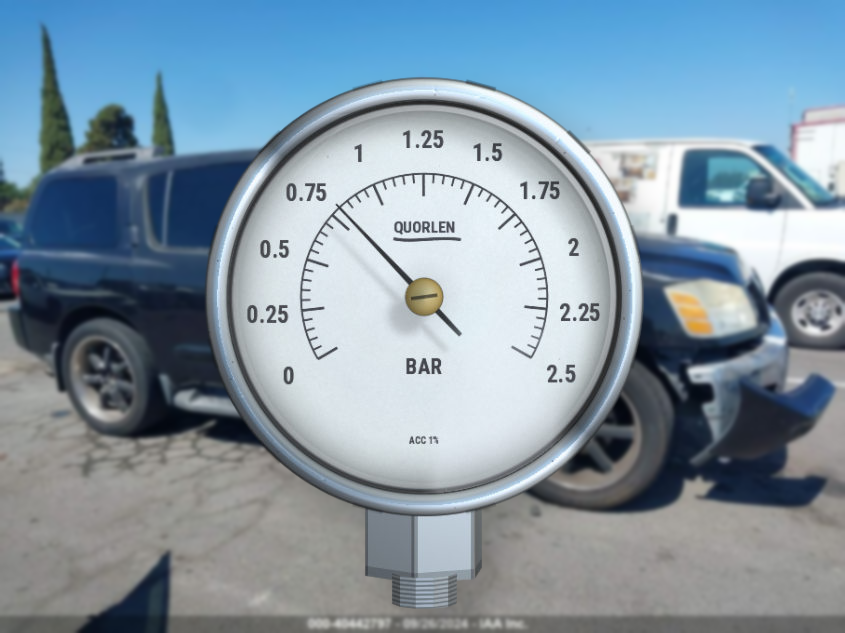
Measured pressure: 0.8 bar
